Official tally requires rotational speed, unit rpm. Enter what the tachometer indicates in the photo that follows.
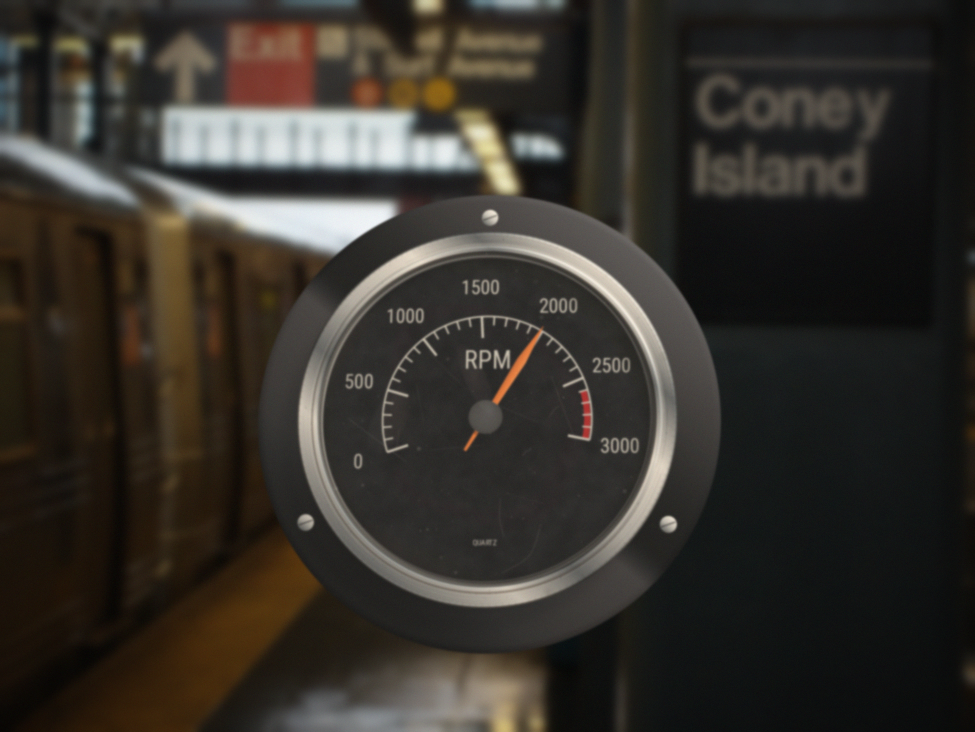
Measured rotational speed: 2000 rpm
